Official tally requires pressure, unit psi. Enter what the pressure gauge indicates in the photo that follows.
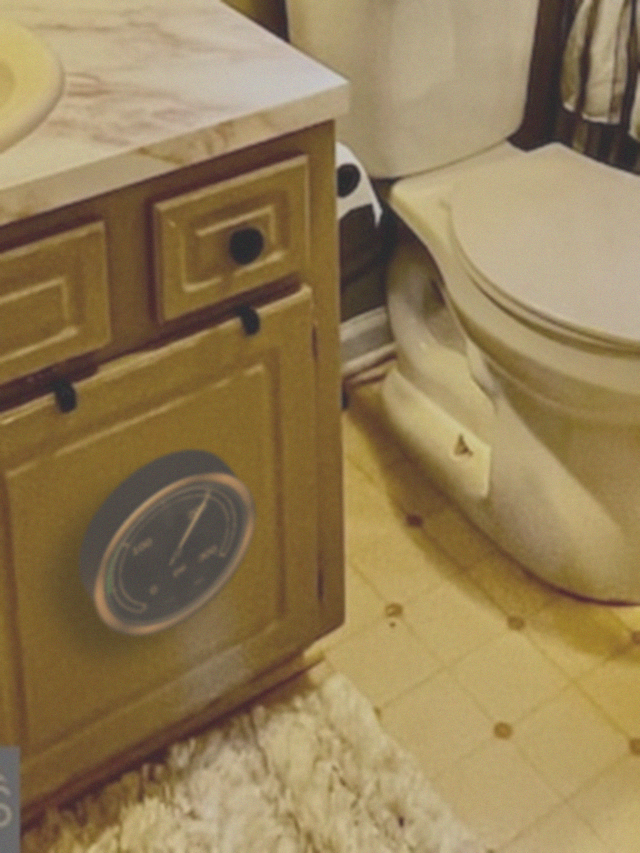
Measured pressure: 200 psi
